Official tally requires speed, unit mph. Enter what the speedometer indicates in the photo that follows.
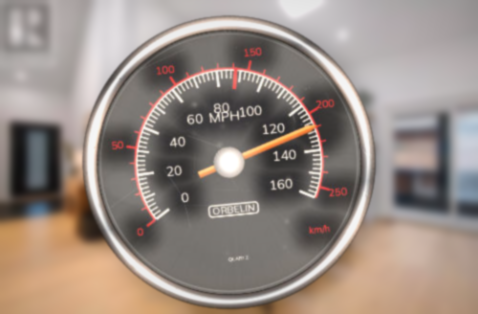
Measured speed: 130 mph
